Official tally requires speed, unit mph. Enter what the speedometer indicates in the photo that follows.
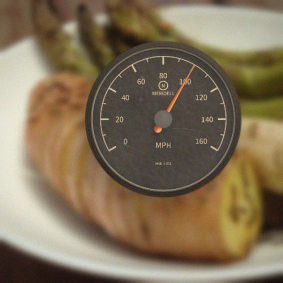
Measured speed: 100 mph
